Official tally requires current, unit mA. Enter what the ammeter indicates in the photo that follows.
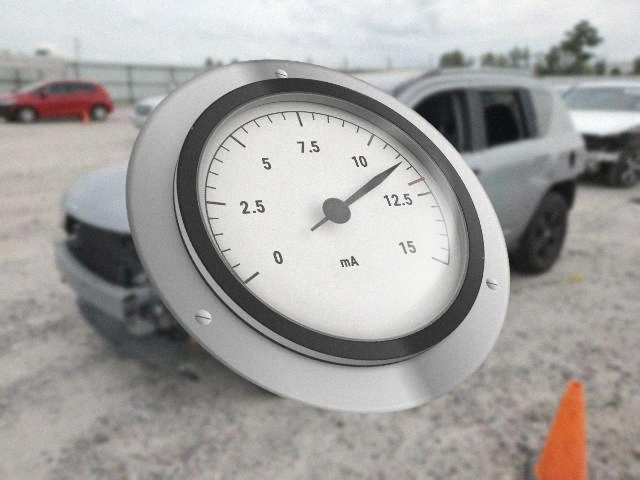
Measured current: 11.25 mA
